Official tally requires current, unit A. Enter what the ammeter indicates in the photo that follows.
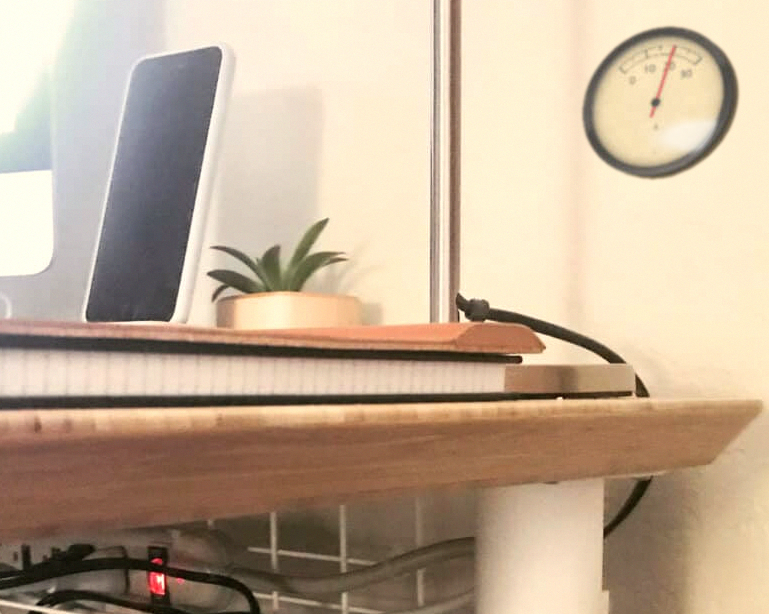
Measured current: 20 A
